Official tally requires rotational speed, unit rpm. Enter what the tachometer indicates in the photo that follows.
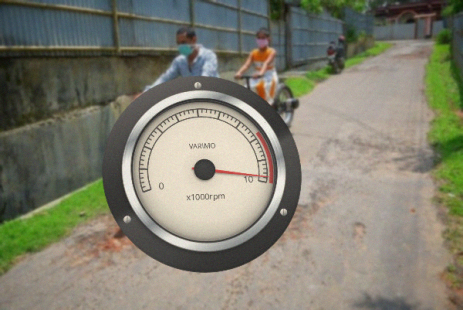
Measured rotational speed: 9800 rpm
